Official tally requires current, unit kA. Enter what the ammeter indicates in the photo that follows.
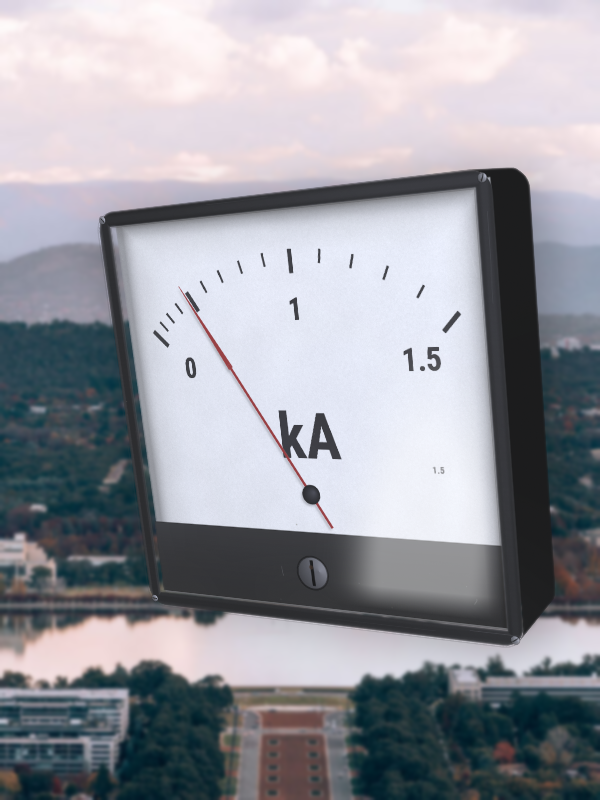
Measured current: 0.5 kA
